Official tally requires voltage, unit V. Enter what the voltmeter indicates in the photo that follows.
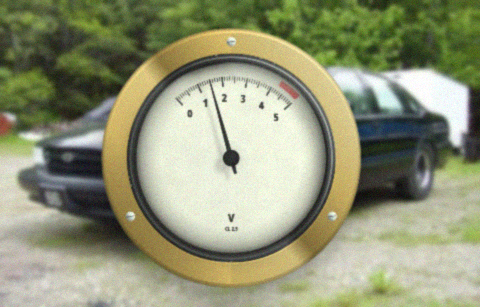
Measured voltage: 1.5 V
